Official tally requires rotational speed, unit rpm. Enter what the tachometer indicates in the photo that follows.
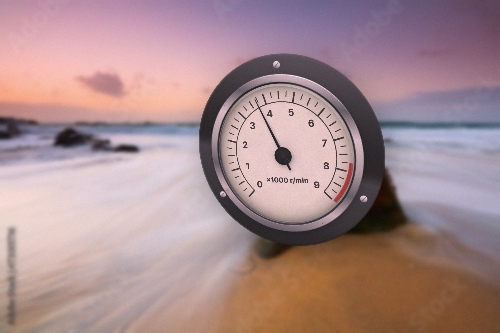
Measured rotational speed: 3750 rpm
